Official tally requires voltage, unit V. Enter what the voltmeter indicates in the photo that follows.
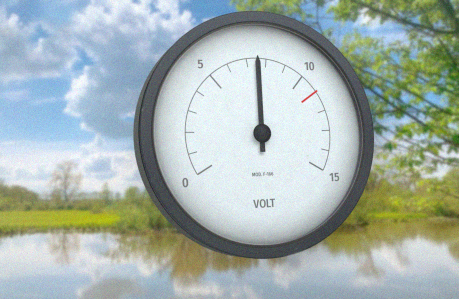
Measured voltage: 7.5 V
